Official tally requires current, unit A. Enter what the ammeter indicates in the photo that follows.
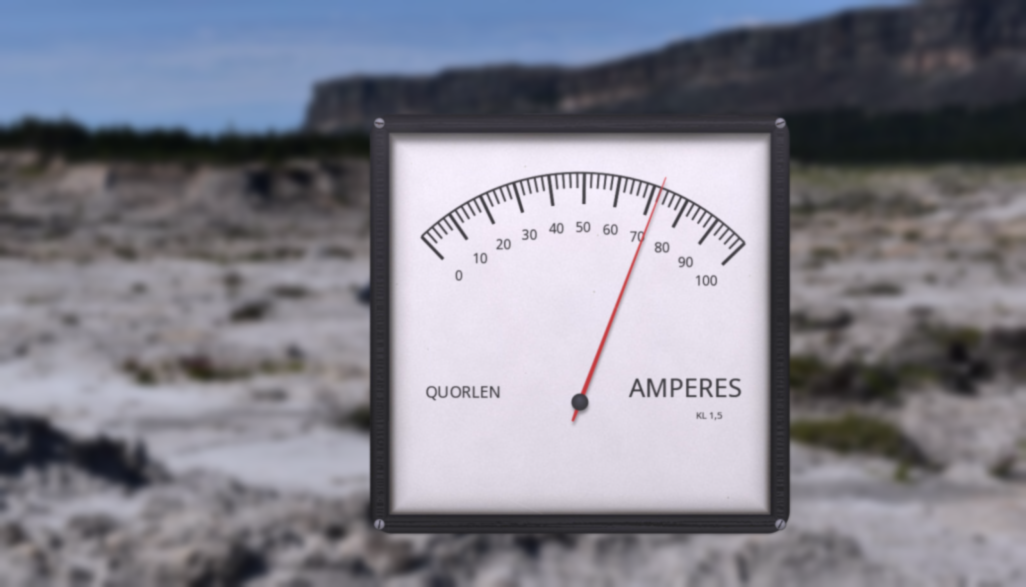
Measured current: 72 A
